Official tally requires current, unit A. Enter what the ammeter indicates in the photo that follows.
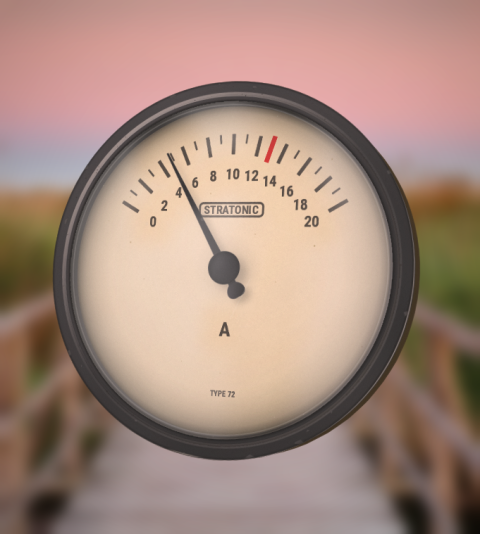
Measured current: 5 A
